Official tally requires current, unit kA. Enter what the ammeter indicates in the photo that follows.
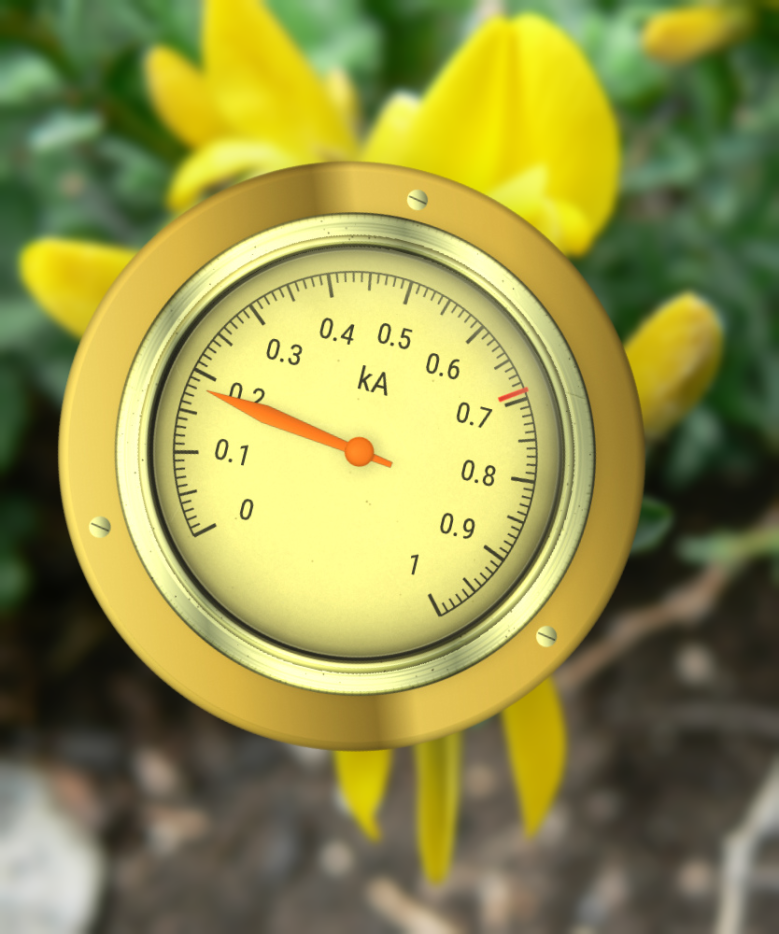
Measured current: 0.18 kA
